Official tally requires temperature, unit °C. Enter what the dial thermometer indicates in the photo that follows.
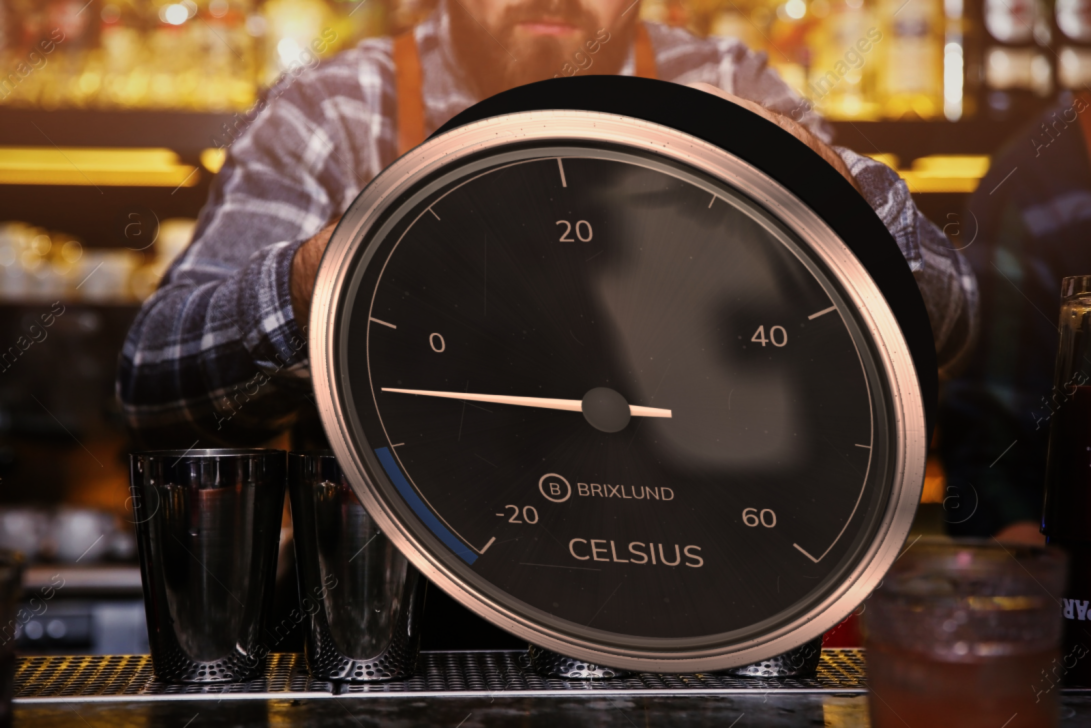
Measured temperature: -5 °C
